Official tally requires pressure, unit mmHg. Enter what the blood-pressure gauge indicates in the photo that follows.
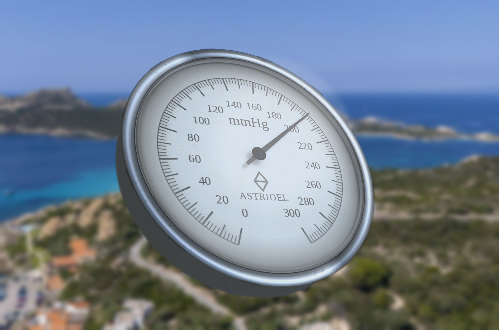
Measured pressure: 200 mmHg
